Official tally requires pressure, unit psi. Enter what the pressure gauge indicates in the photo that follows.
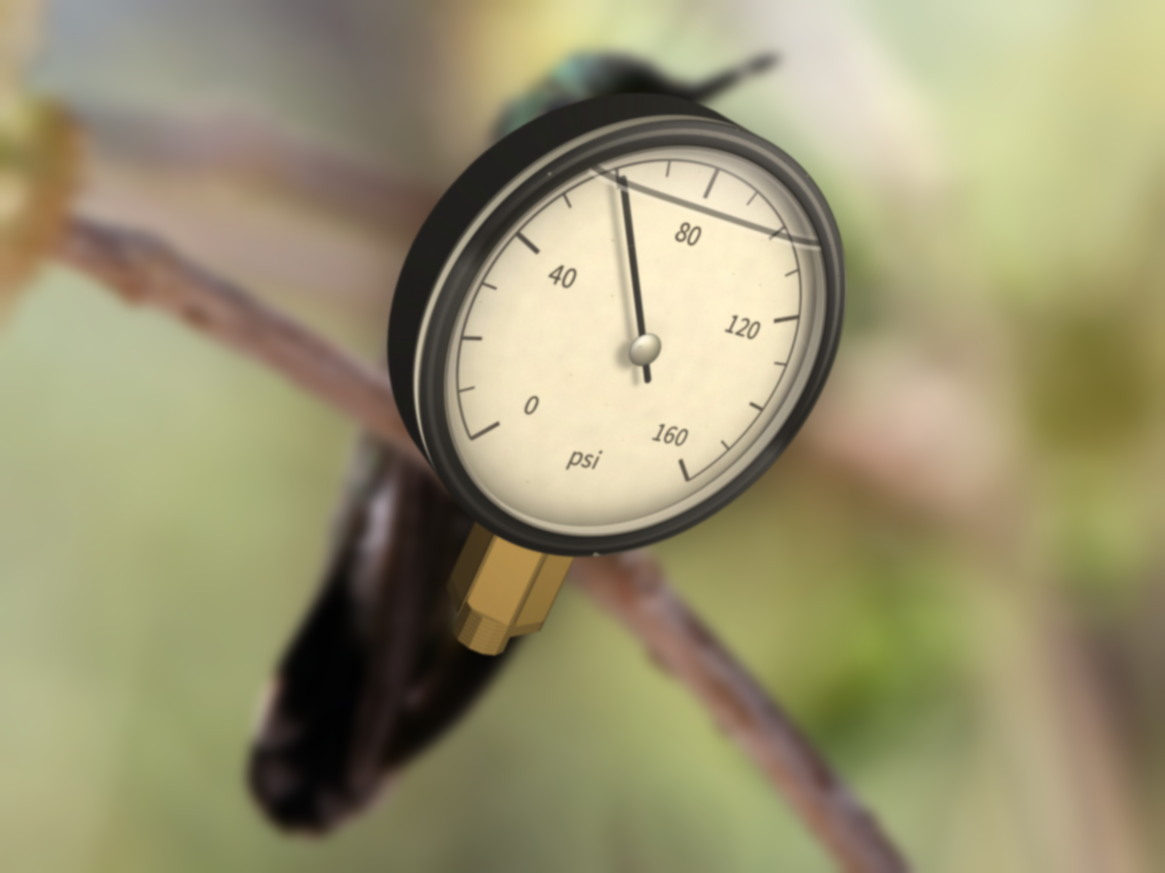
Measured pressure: 60 psi
